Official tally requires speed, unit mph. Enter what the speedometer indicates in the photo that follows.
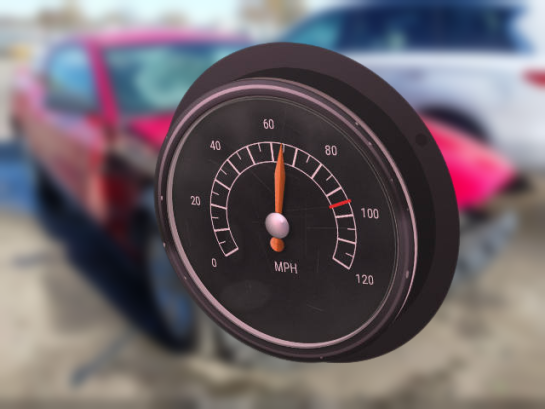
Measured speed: 65 mph
